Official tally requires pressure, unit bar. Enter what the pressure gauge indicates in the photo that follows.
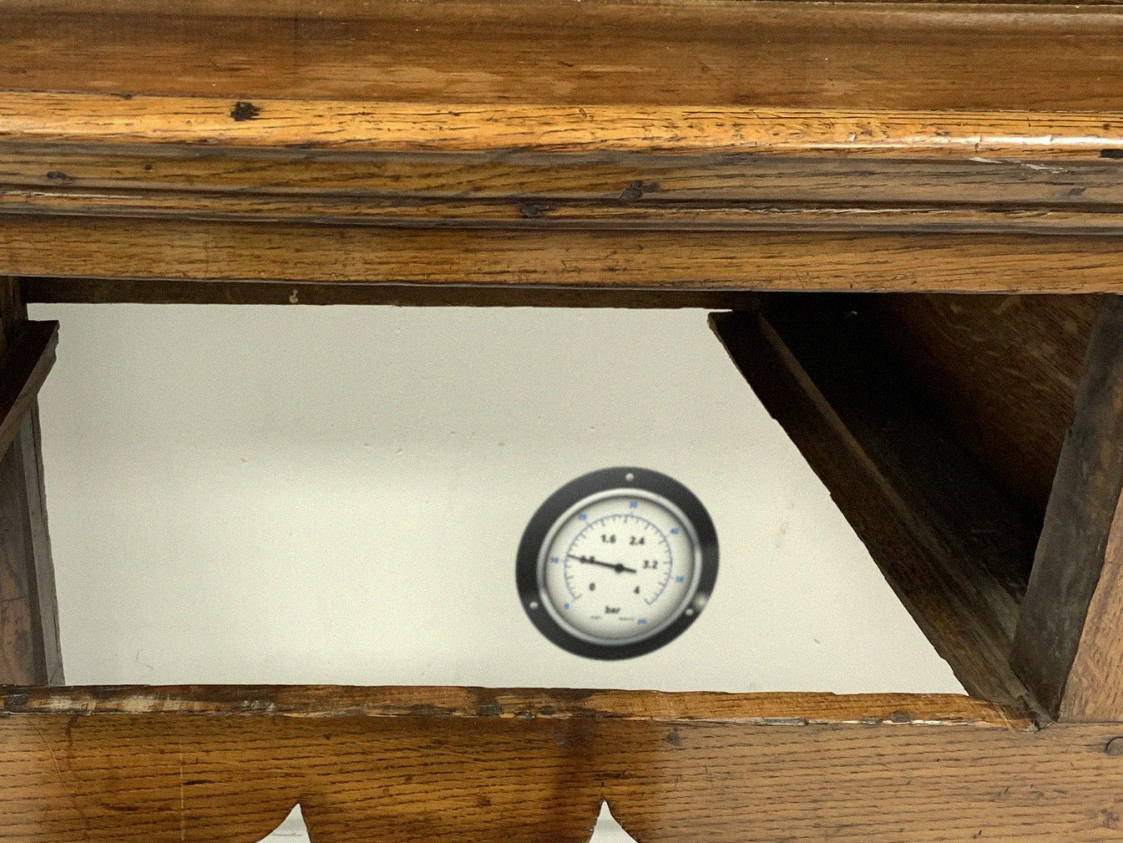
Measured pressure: 0.8 bar
